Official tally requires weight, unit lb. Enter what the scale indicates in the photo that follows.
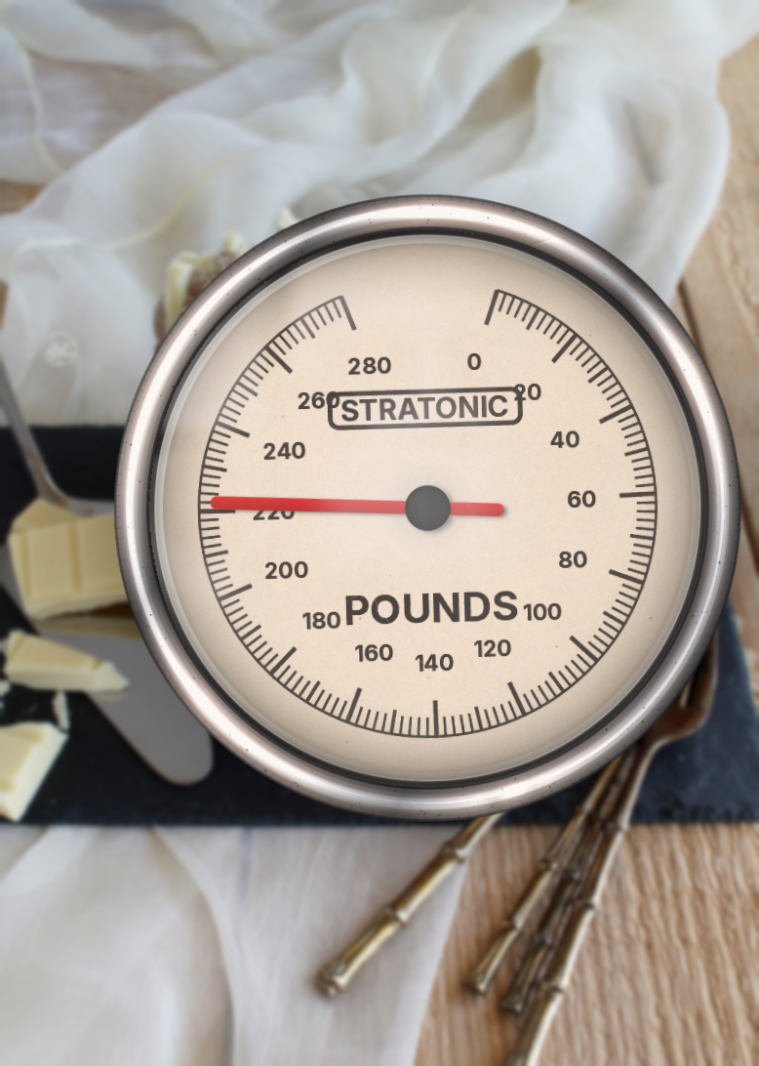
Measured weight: 222 lb
